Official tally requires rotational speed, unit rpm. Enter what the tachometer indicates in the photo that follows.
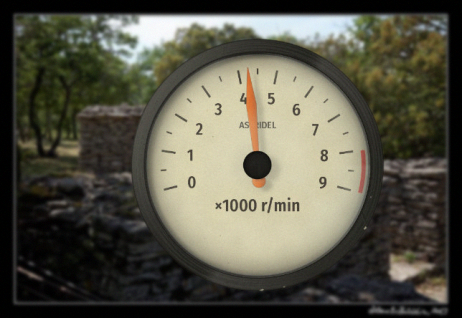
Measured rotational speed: 4250 rpm
